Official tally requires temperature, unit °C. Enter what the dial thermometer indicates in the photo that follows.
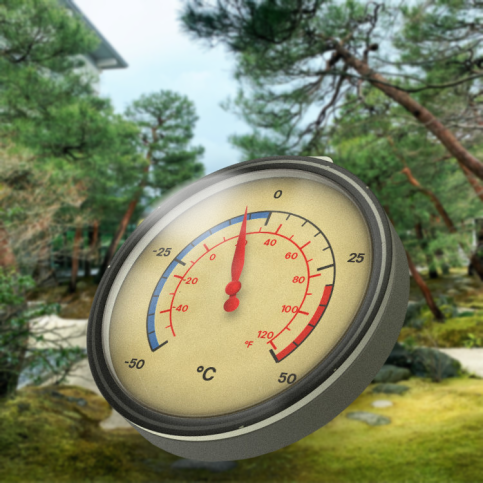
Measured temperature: -5 °C
